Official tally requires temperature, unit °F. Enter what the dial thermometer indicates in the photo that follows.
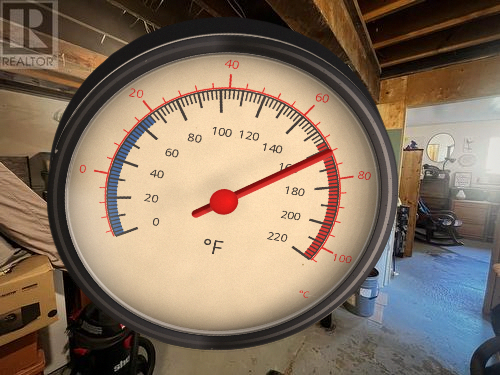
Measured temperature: 160 °F
